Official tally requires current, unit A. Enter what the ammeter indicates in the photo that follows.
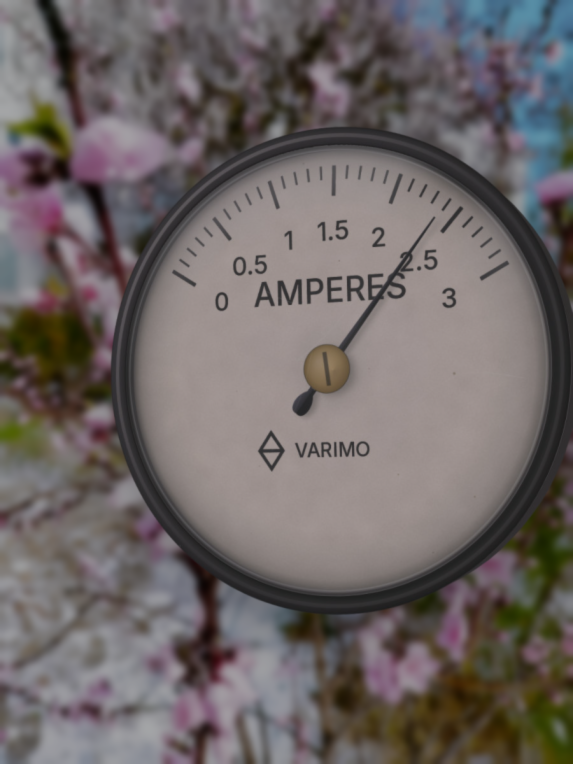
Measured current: 2.4 A
